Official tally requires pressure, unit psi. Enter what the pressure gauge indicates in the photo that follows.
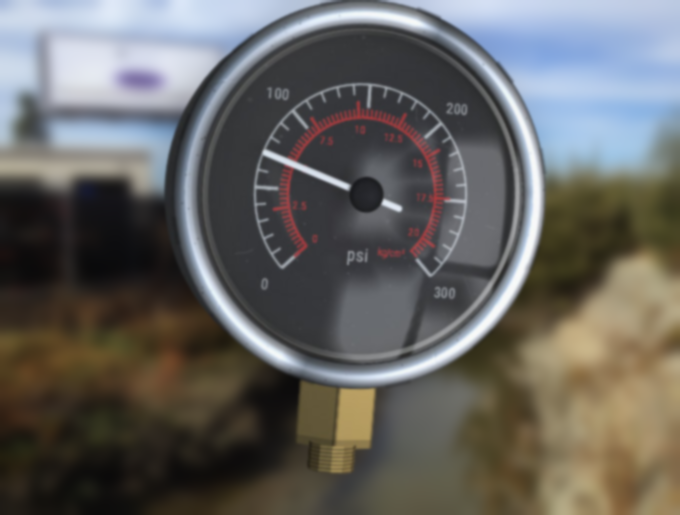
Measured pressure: 70 psi
